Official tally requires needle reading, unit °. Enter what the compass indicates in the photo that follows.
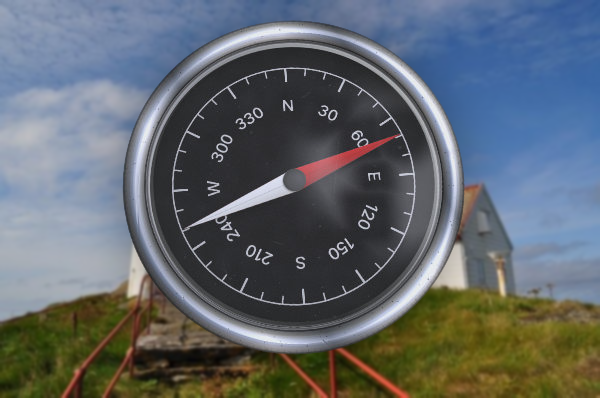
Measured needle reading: 70 °
